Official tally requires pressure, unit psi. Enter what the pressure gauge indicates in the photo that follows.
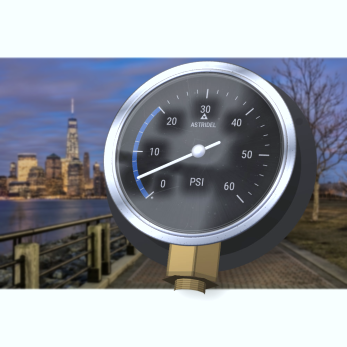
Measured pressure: 4 psi
